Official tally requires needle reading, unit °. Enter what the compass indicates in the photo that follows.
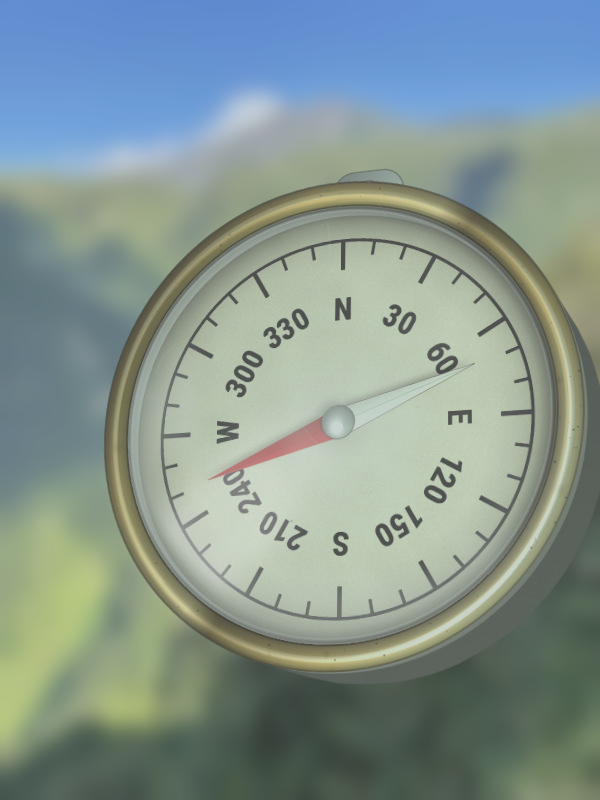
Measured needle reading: 250 °
